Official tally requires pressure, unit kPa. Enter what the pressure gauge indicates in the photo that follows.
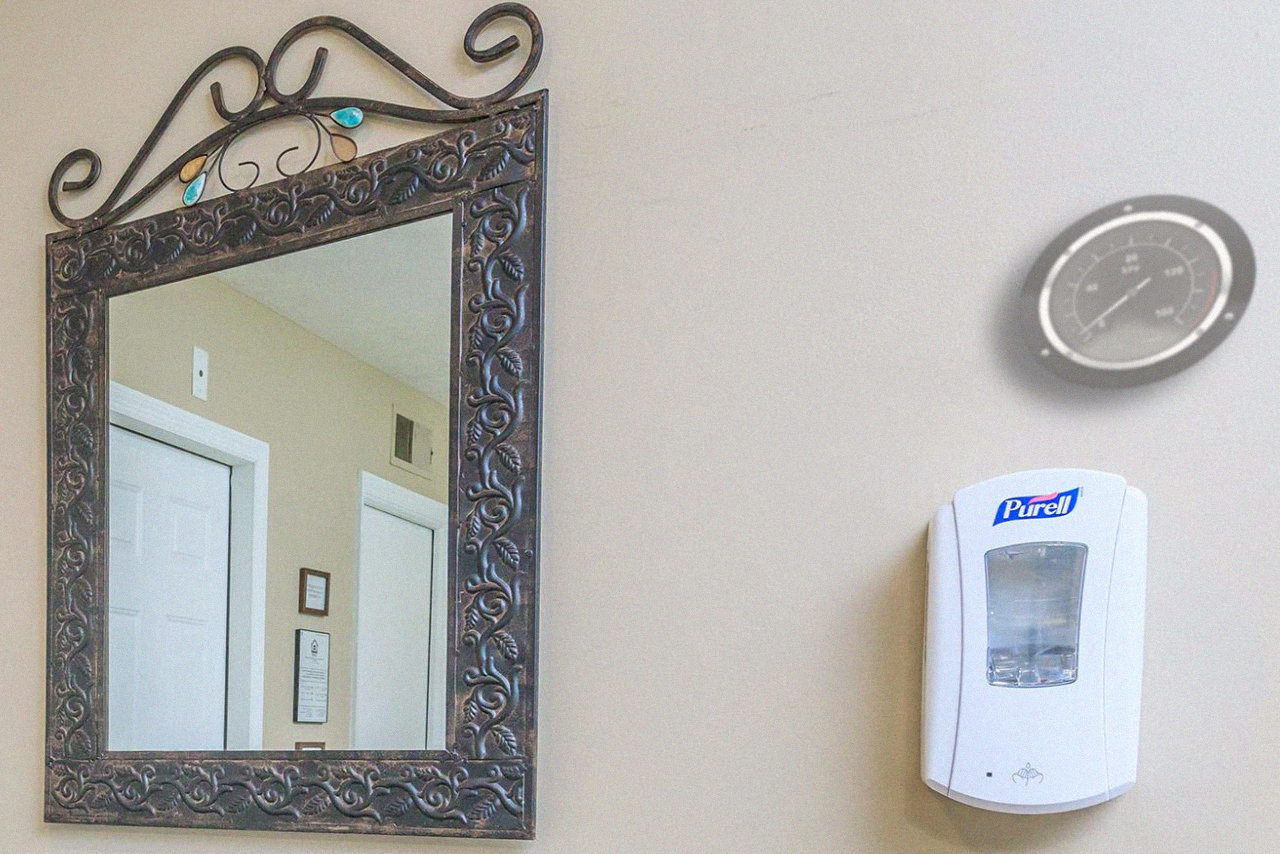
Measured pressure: 5 kPa
